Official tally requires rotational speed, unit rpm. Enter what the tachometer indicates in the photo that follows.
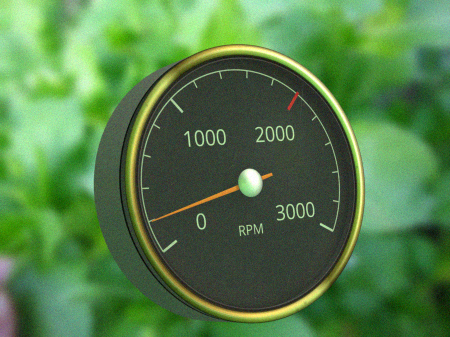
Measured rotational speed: 200 rpm
